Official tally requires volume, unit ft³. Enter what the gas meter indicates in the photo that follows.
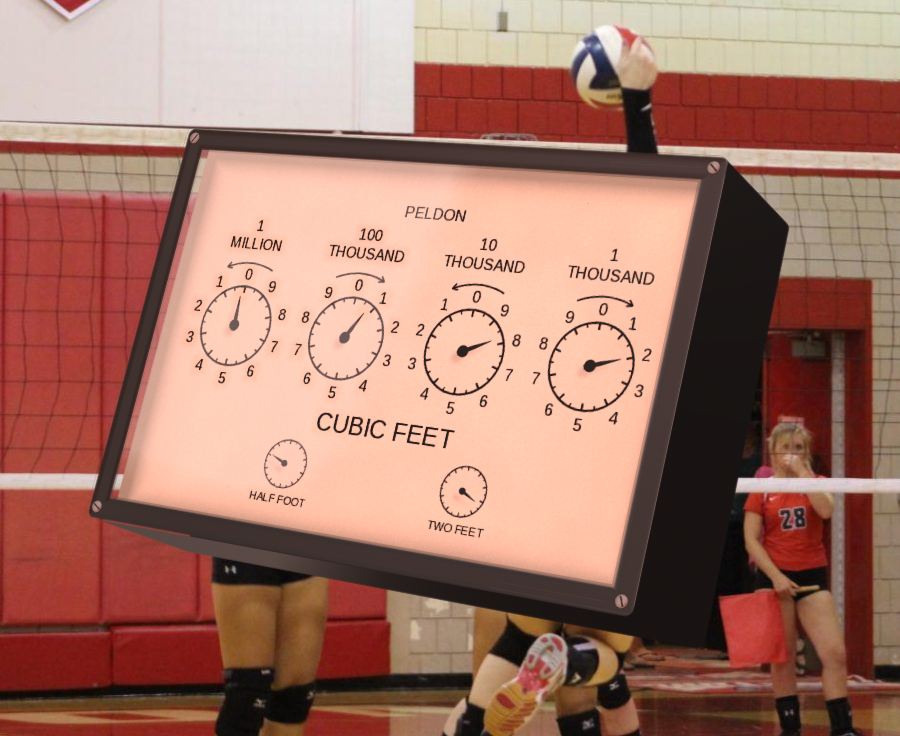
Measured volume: 8200 ft³
